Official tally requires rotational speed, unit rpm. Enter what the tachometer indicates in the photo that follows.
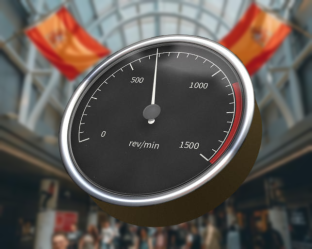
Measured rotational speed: 650 rpm
